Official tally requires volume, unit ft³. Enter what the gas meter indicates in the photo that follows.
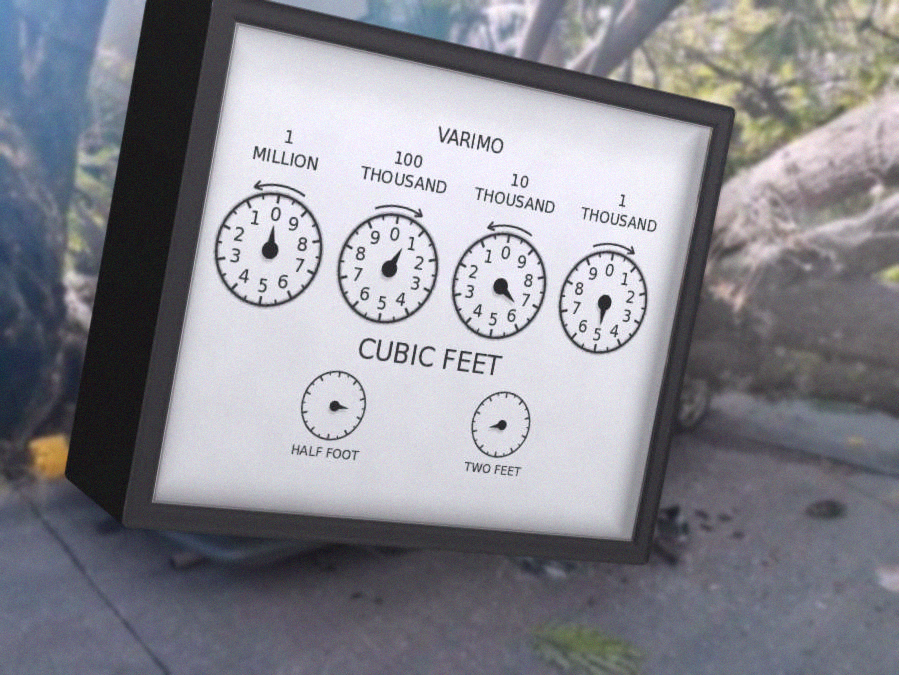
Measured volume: 6500 ft³
